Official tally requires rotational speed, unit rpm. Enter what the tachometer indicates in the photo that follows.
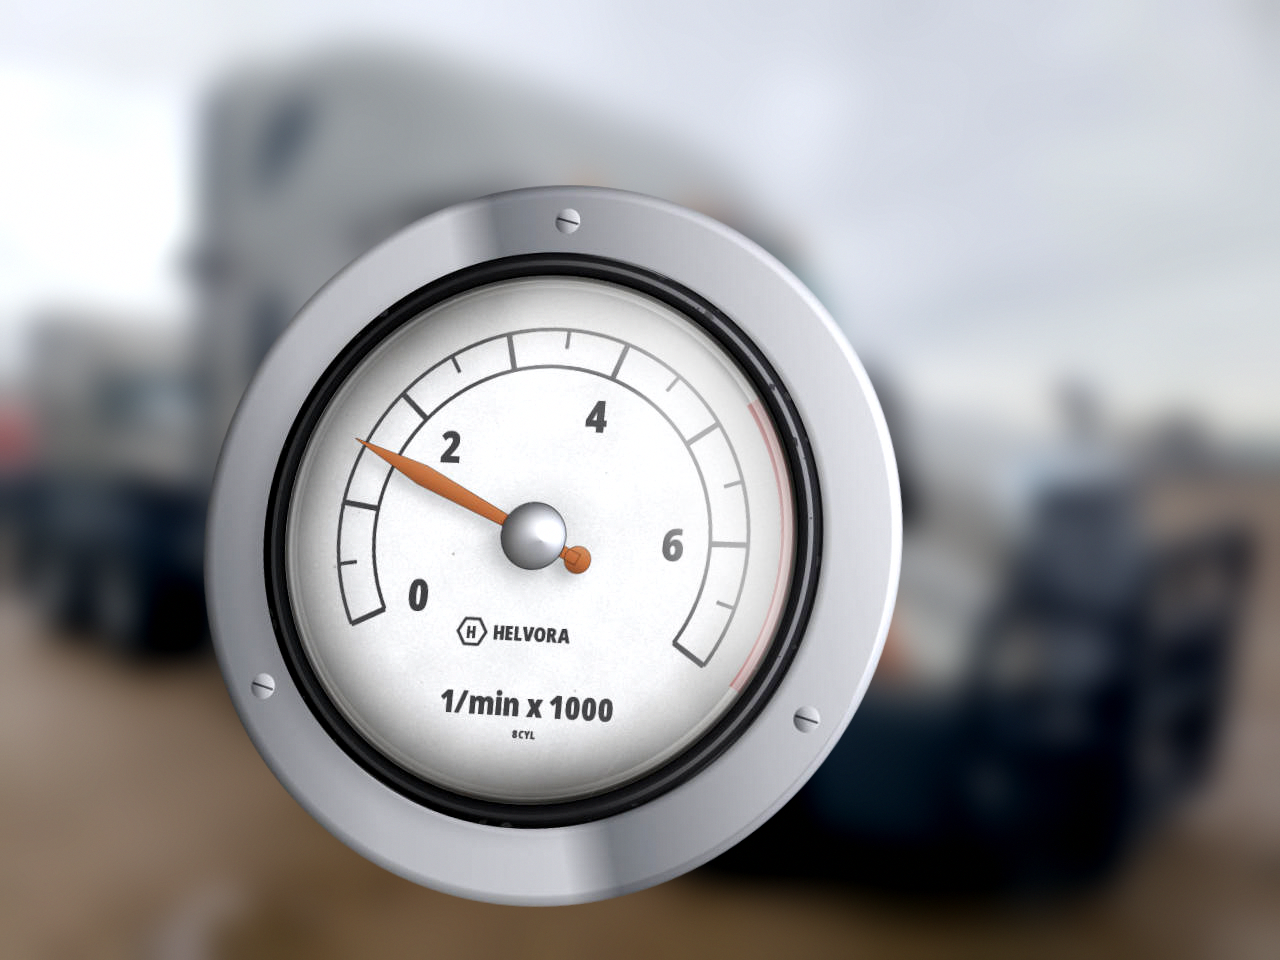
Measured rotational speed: 1500 rpm
